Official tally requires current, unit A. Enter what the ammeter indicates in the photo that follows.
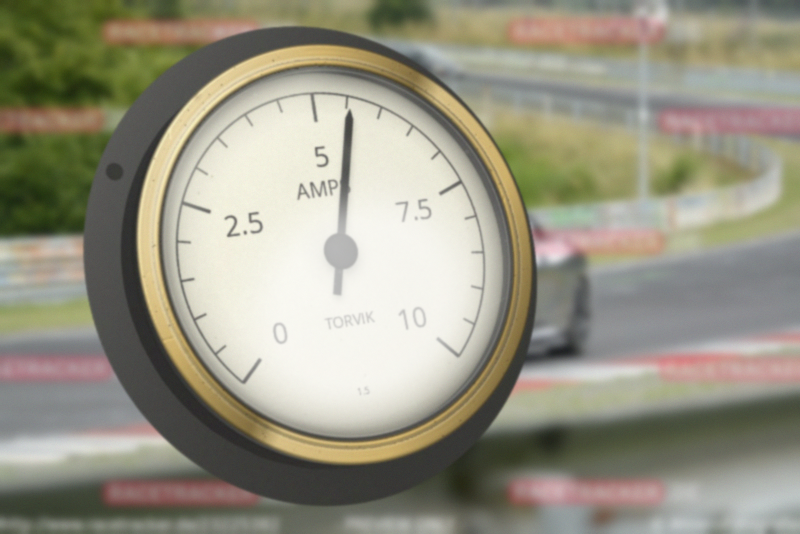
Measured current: 5.5 A
